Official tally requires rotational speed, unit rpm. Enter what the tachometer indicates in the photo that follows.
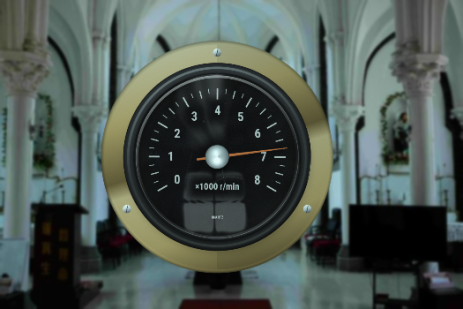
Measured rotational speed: 6750 rpm
